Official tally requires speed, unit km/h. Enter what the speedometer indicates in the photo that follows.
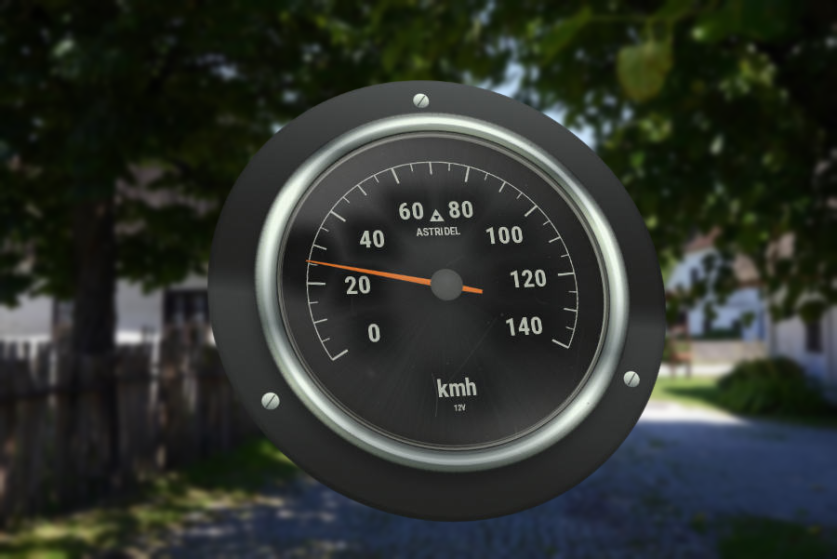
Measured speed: 25 km/h
